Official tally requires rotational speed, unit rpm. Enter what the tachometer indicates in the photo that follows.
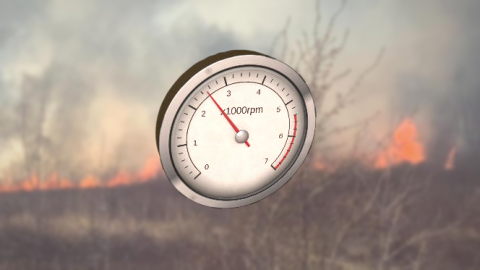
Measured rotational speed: 2500 rpm
